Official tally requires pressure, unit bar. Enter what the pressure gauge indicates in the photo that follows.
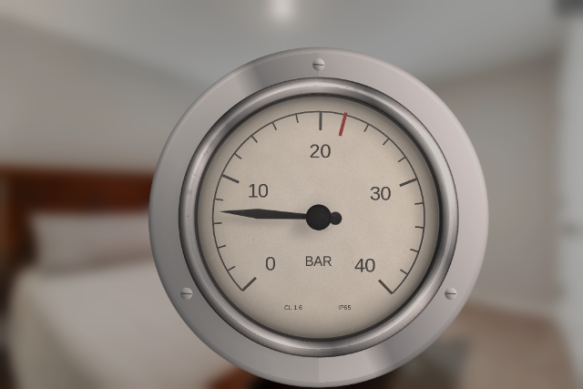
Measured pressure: 7 bar
